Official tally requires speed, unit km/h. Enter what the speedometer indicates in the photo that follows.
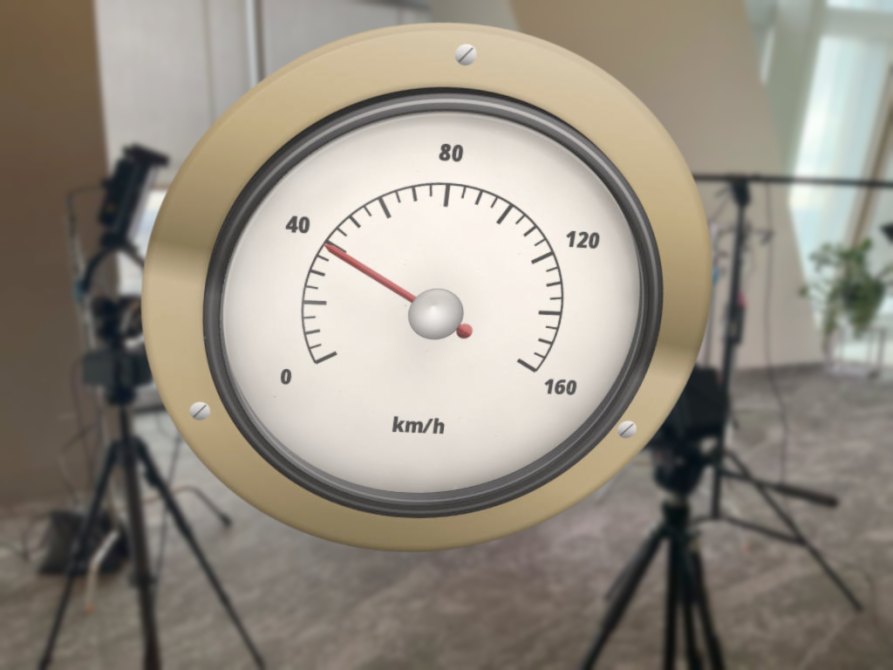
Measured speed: 40 km/h
